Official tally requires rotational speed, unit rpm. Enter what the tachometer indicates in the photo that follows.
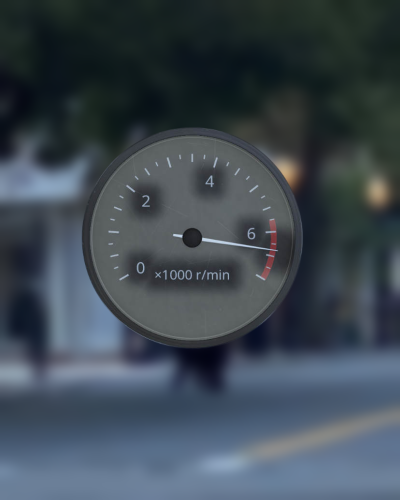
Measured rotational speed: 6375 rpm
